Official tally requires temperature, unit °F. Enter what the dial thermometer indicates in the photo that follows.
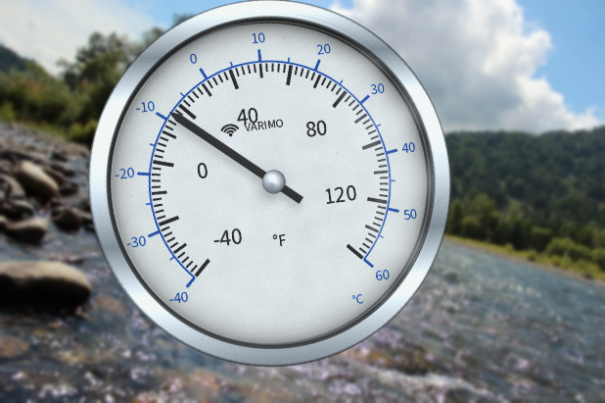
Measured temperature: 16 °F
